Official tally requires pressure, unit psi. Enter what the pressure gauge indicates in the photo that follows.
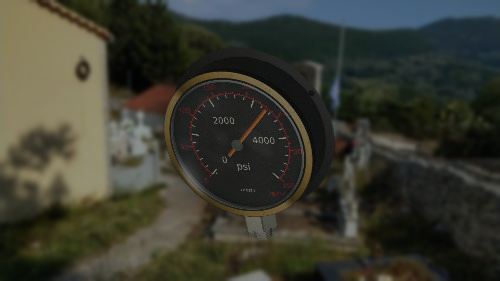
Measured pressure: 3300 psi
